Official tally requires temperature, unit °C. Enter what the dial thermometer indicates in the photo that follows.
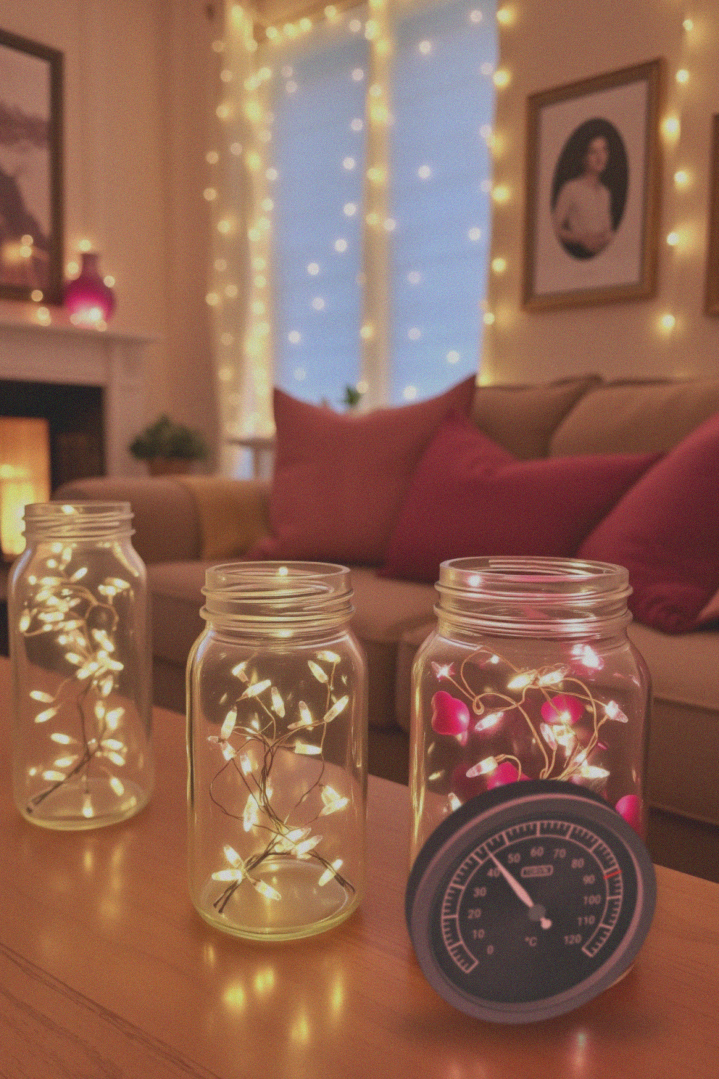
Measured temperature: 44 °C
